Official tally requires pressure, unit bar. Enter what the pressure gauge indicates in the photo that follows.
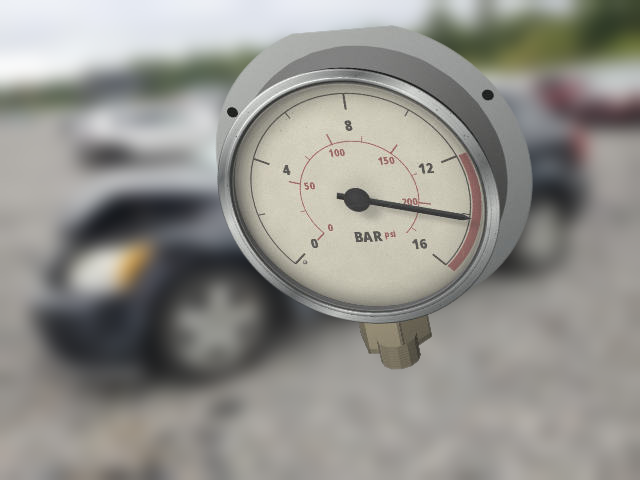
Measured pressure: 14 bar
